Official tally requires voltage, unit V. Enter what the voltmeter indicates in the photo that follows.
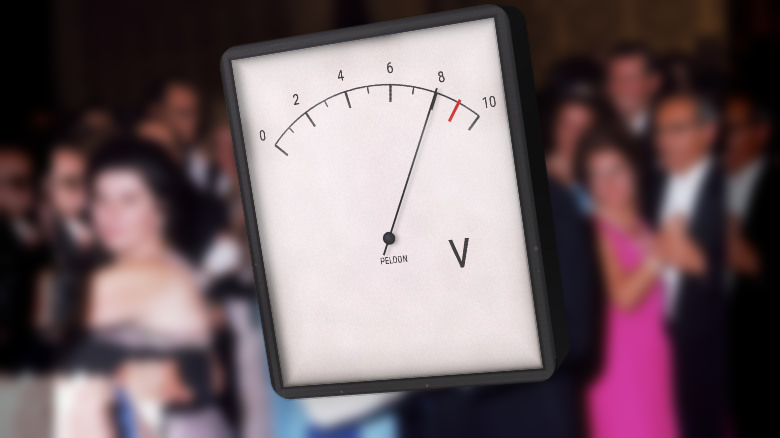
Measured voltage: 8 V
